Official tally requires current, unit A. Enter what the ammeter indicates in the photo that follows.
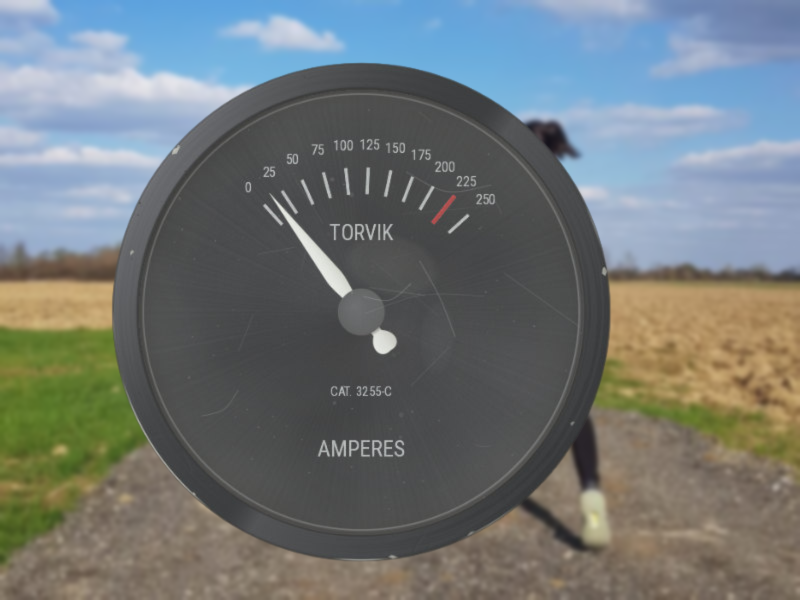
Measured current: 12.5 A
